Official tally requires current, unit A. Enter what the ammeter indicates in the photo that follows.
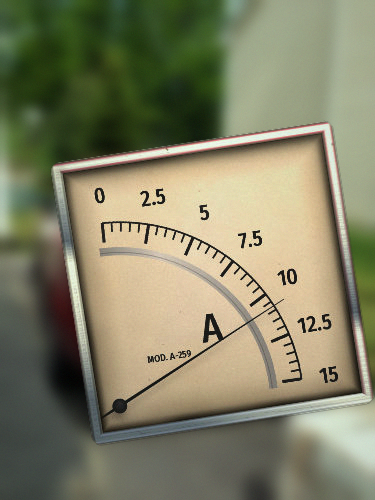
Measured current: 10.75 A
